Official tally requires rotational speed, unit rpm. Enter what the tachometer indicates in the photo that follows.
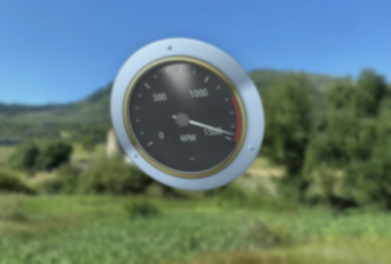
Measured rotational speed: 1450 rpm
